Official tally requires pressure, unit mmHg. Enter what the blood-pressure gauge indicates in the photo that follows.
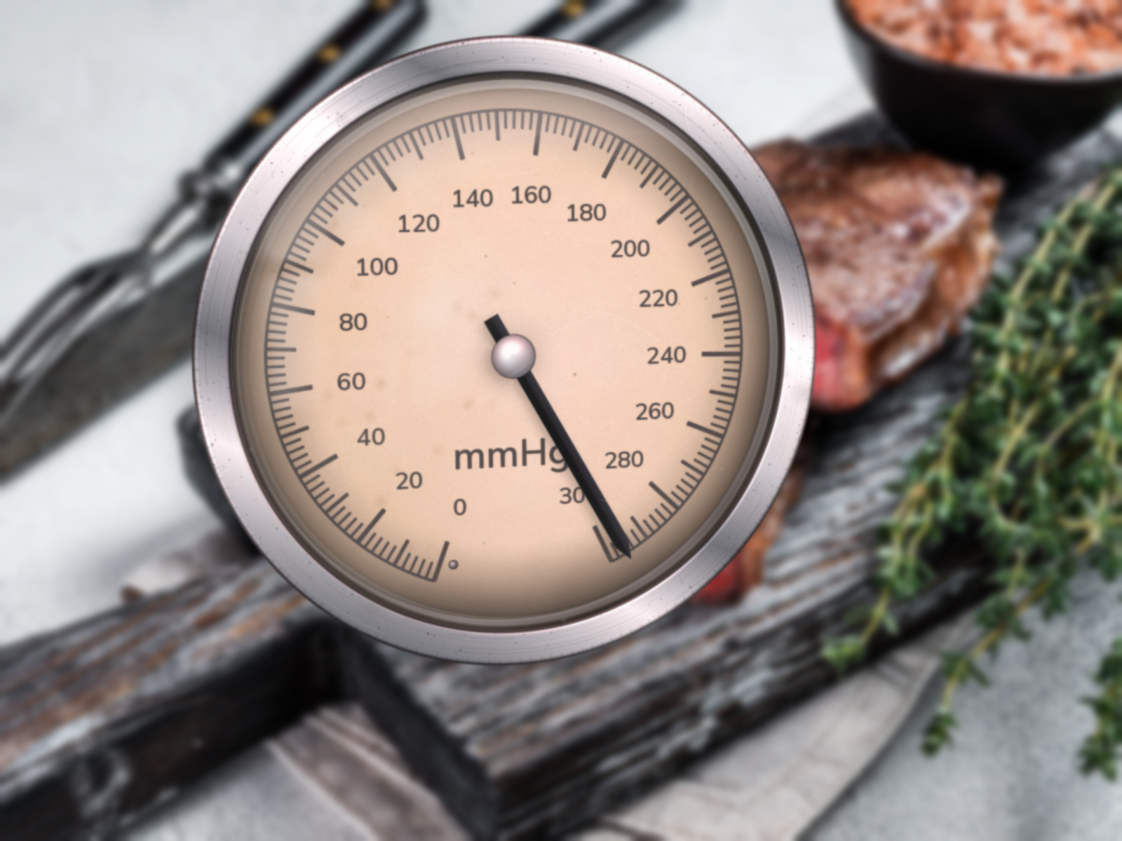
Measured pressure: 296 mmHg
